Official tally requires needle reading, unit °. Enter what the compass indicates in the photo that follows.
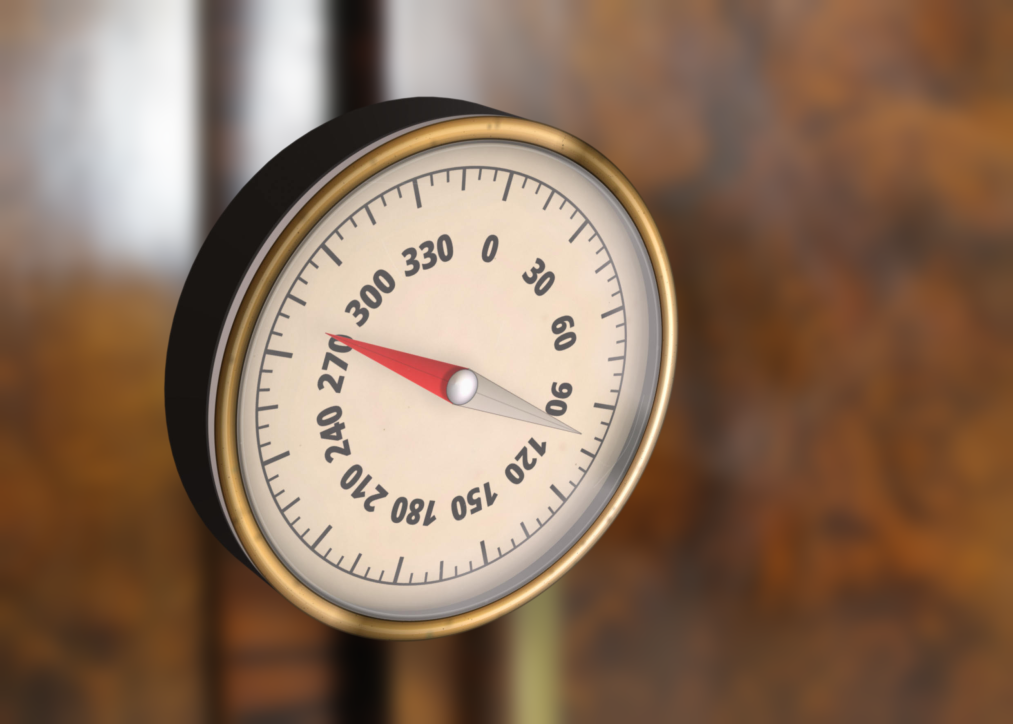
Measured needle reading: 280 °
